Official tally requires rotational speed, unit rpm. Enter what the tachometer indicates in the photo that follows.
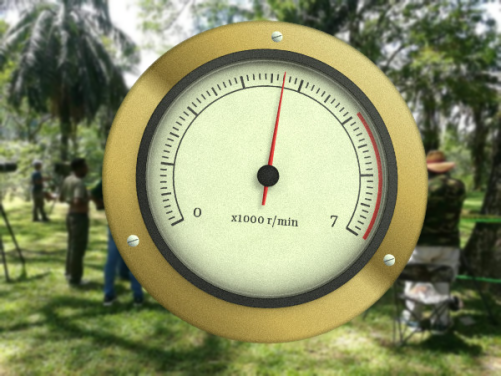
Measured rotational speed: 3700 rpm
